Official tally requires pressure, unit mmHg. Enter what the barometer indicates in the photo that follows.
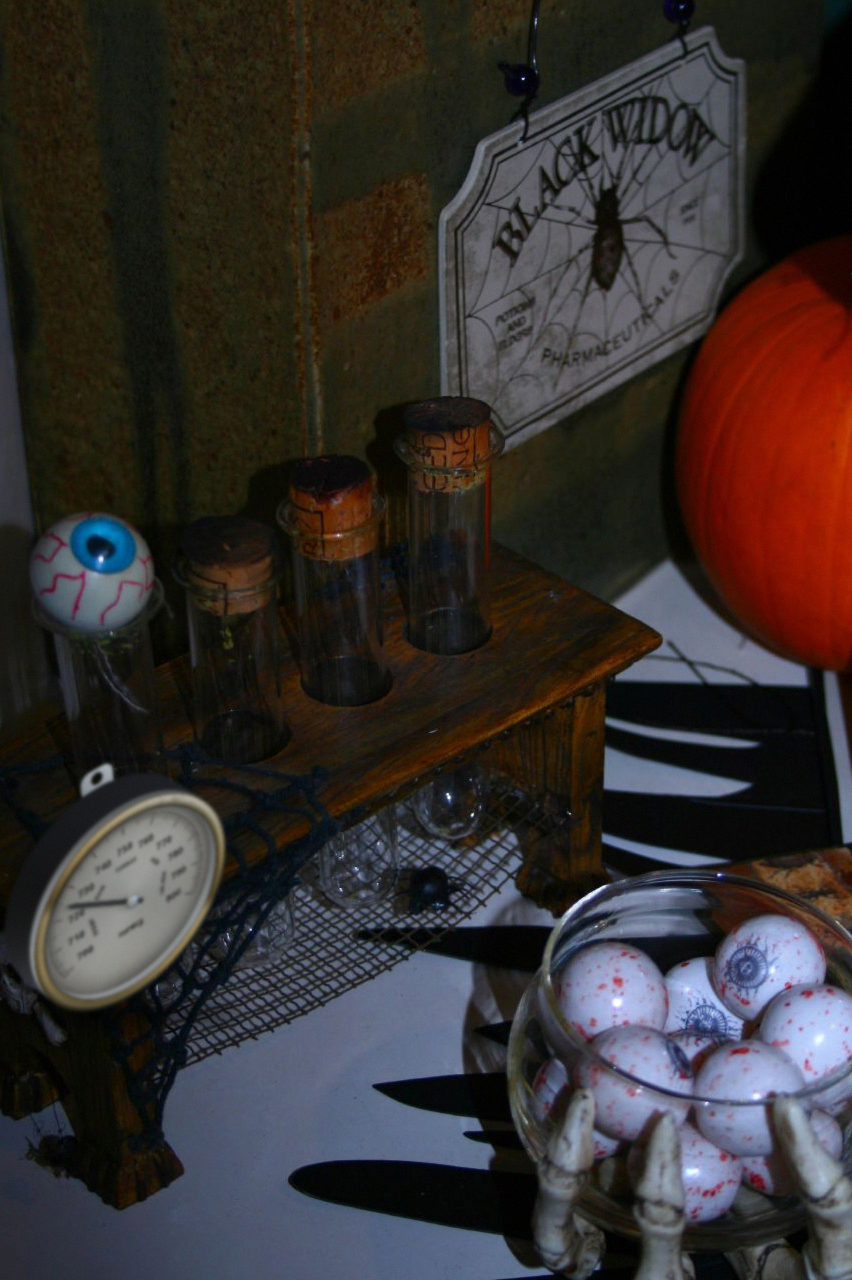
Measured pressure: 725 mmHg
